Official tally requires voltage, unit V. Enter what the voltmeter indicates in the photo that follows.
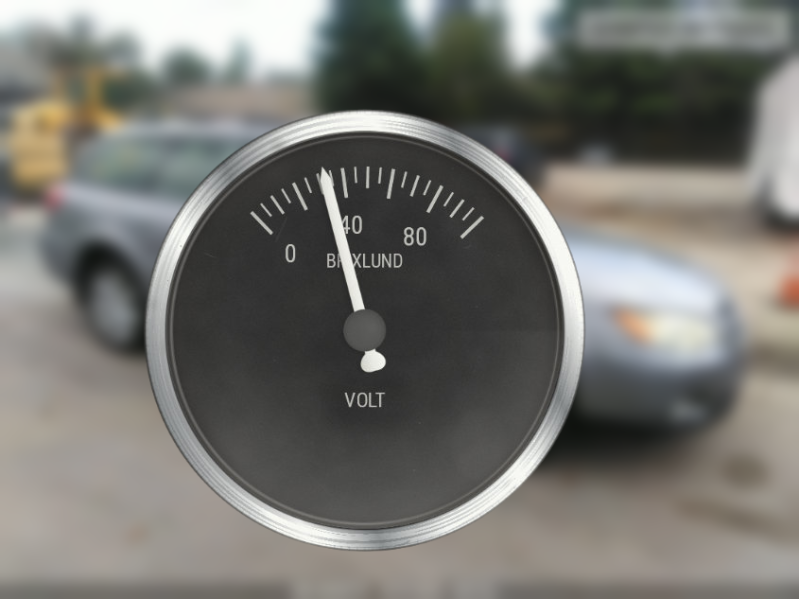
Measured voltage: 32.5 V
